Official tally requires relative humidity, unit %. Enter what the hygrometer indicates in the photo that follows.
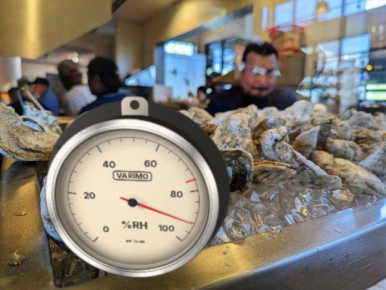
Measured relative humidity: 92 %
